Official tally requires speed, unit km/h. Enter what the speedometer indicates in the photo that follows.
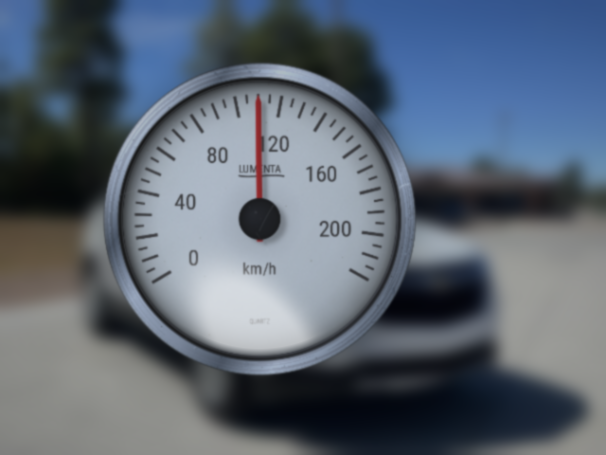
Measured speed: 110 km/h
